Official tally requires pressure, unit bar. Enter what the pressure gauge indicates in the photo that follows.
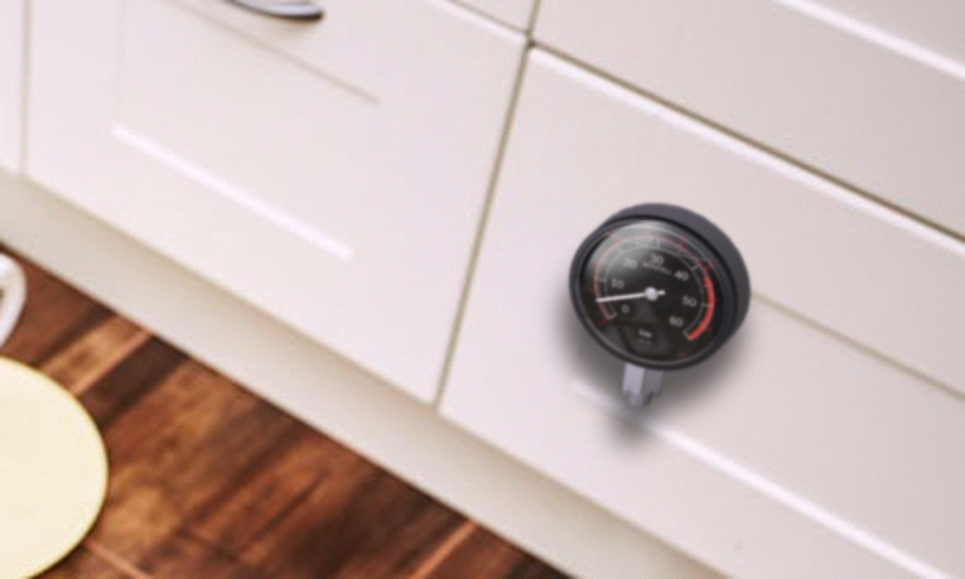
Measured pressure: 5 bar
